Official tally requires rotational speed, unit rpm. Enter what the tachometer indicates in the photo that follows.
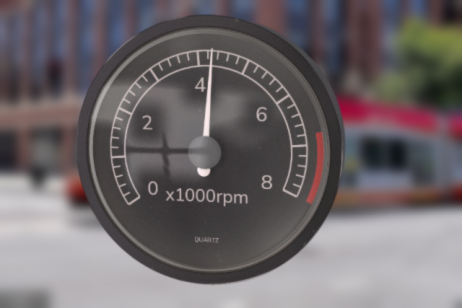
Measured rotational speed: 4300 rpm
